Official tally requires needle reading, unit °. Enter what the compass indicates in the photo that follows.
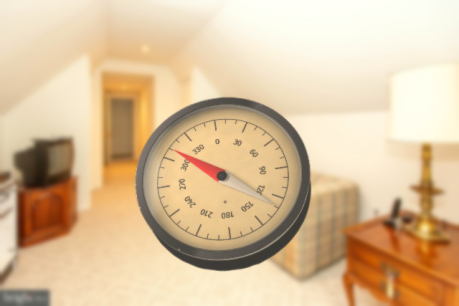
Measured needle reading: 310 °
